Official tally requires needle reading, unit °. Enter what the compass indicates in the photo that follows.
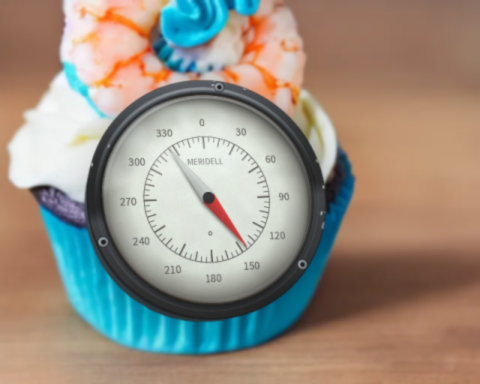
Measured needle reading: 145 °
